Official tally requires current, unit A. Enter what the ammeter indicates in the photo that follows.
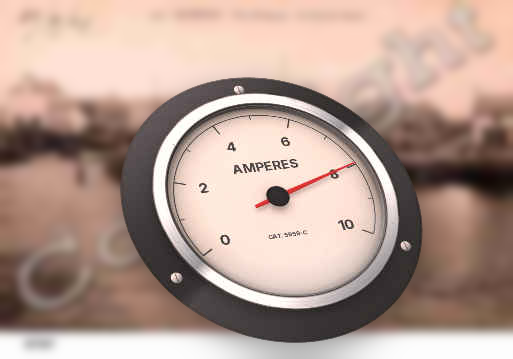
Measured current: 8 A
